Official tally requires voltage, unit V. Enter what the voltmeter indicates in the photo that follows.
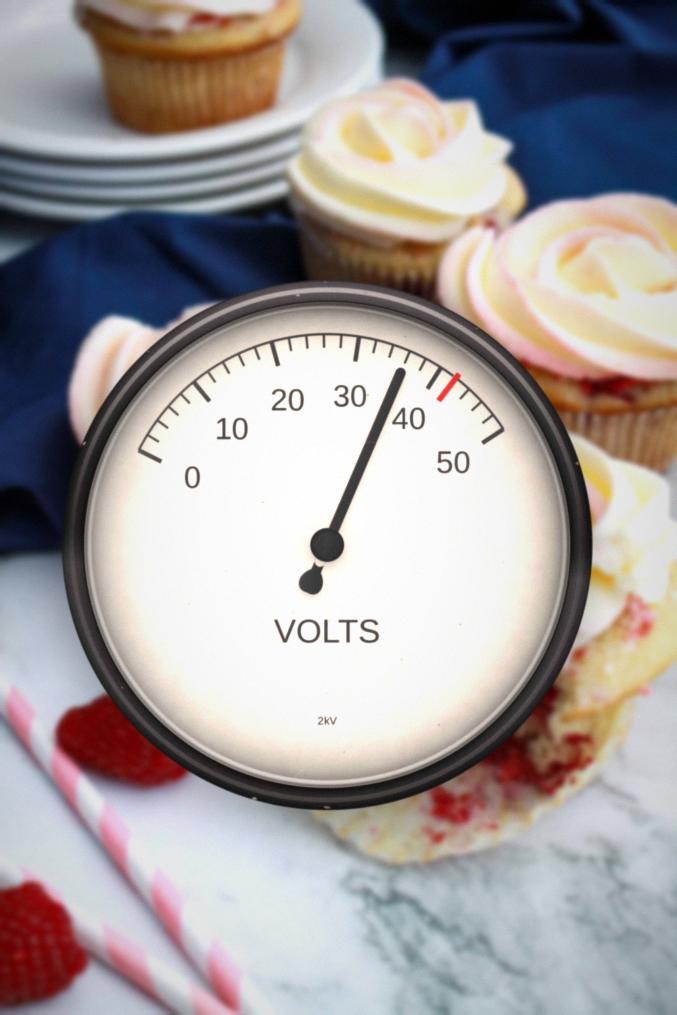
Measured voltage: 36 V
